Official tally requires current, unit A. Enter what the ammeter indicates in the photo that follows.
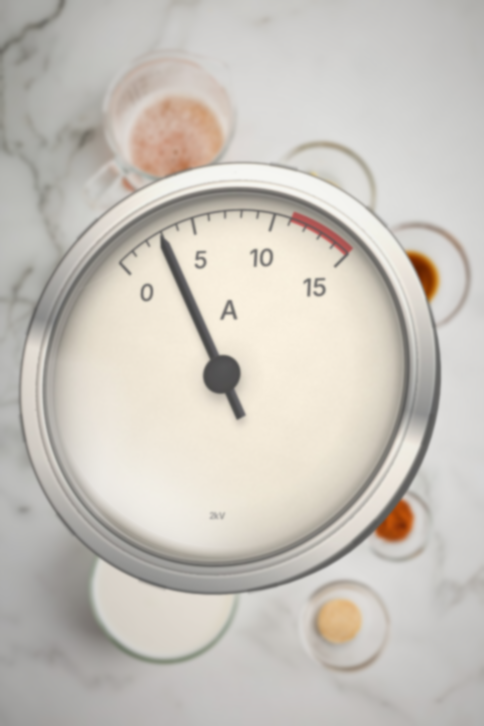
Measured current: 3 A
